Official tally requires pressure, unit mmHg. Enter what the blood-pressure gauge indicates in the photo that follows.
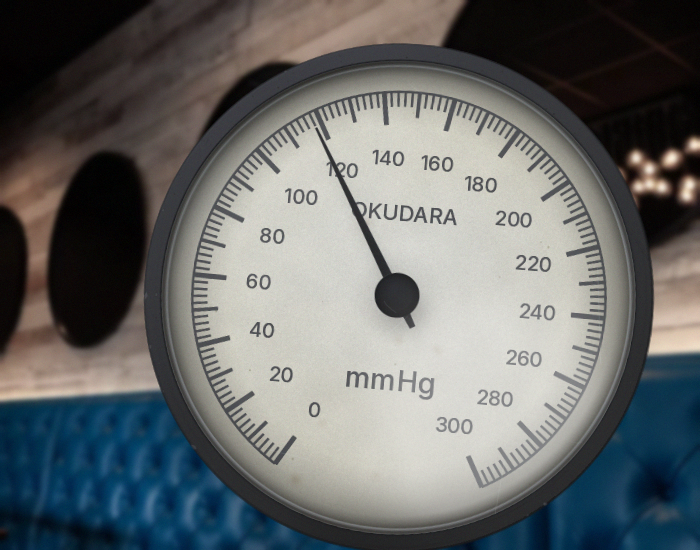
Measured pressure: 118 mmHg
